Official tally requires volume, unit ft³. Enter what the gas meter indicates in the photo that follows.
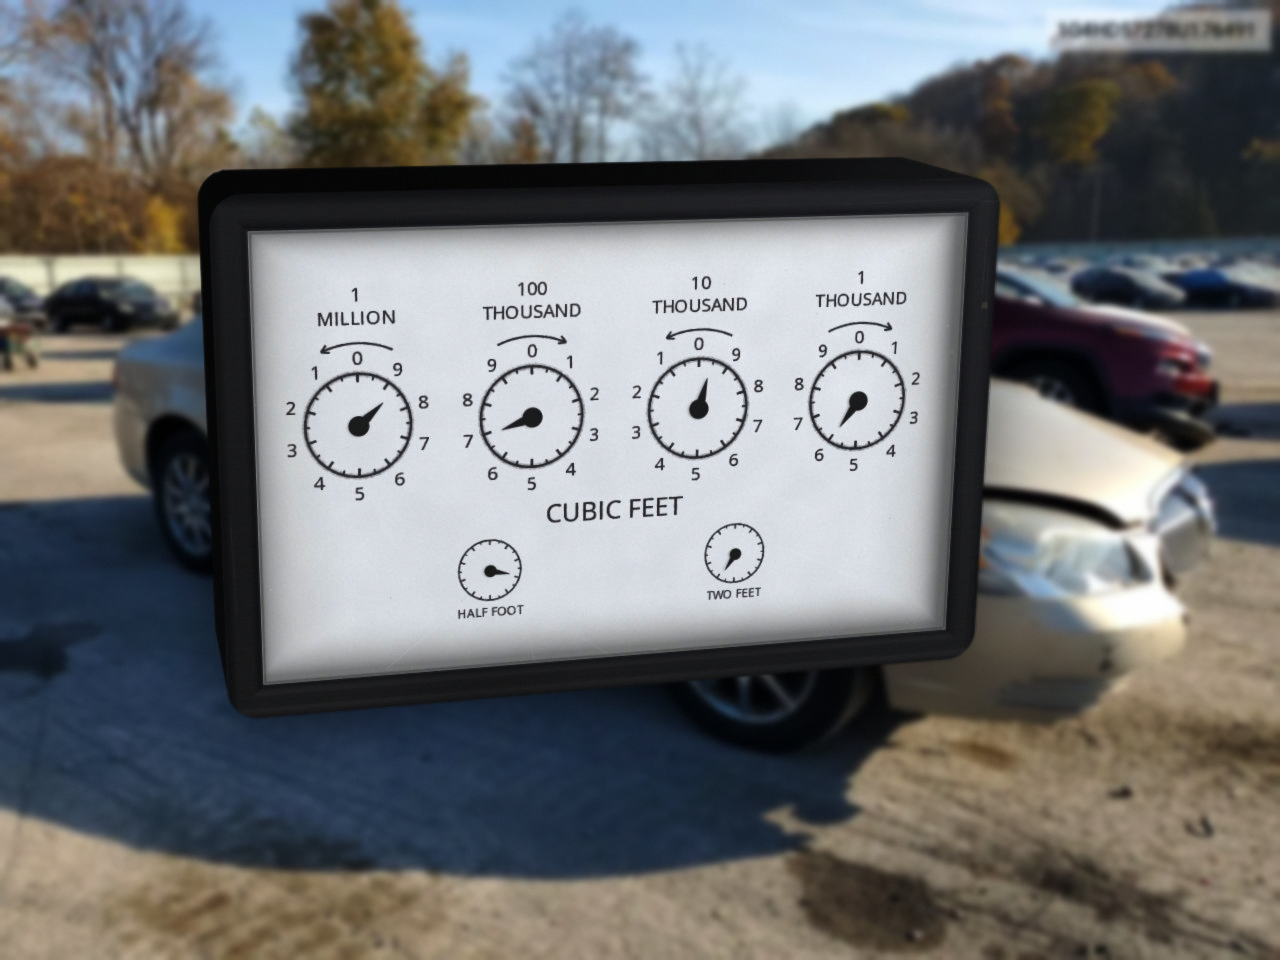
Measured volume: 869600 ft³
